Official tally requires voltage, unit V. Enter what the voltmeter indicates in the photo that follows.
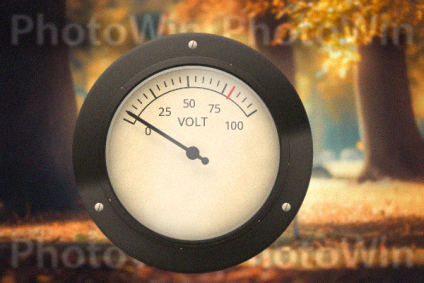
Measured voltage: 5 V
